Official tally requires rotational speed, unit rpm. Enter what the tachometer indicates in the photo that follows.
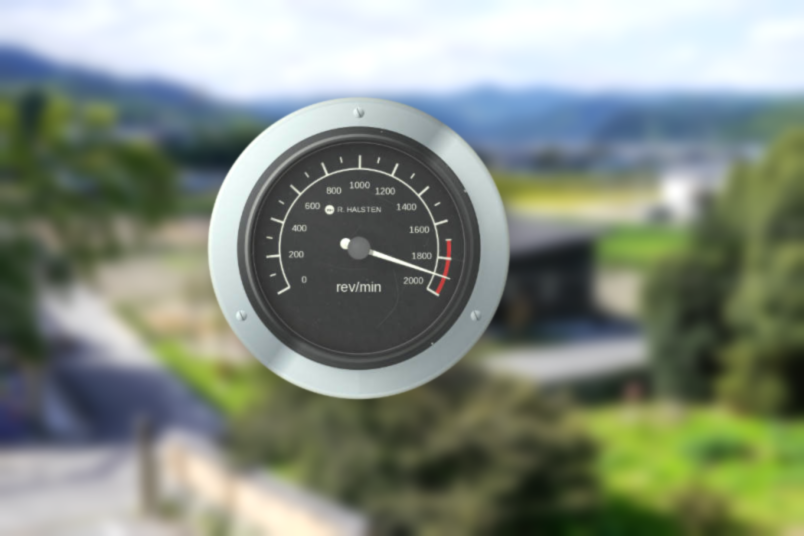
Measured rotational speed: 1900 rpm
